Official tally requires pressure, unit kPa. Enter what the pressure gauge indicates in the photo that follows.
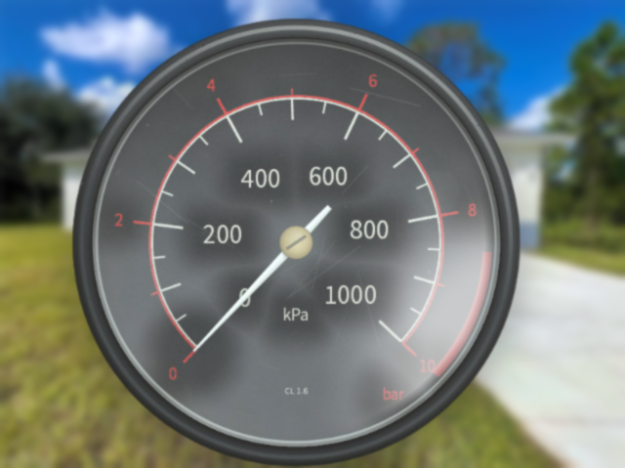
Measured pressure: 0 kPa
